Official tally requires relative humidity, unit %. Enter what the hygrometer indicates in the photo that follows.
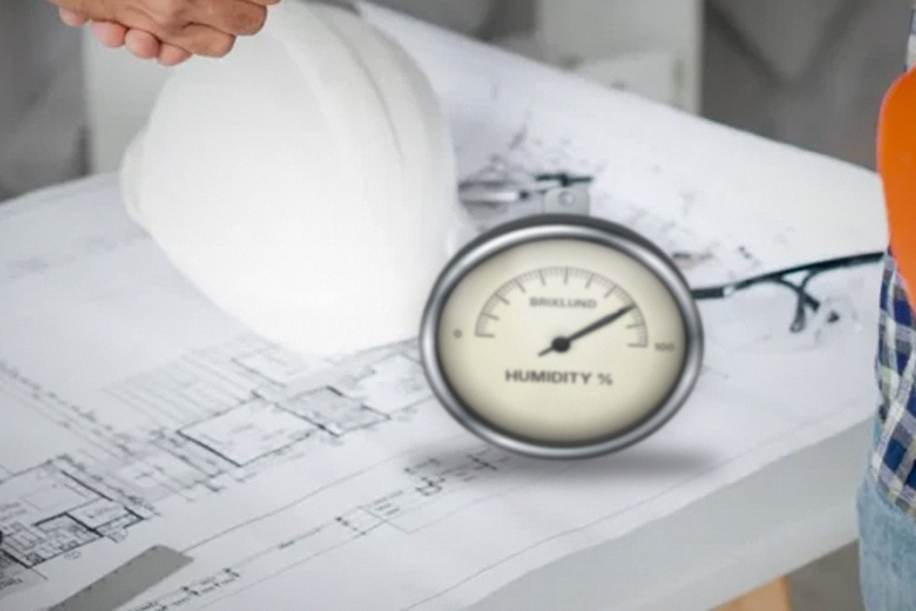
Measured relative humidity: 80 %
